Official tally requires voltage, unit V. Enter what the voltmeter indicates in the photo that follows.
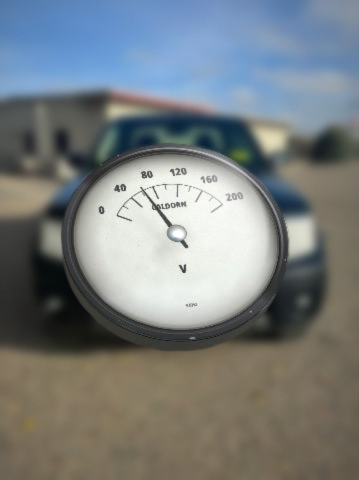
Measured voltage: 60 V
